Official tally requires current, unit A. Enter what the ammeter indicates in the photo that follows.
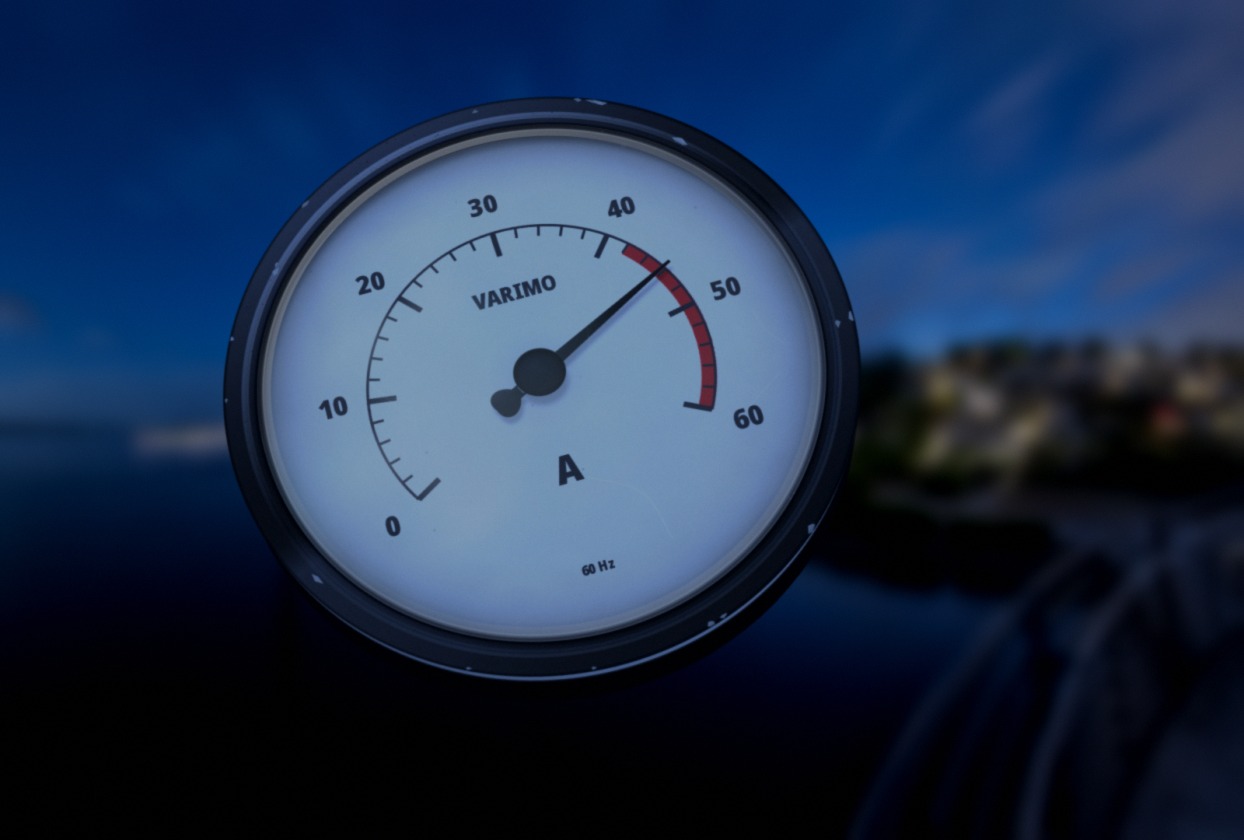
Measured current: 46 A
